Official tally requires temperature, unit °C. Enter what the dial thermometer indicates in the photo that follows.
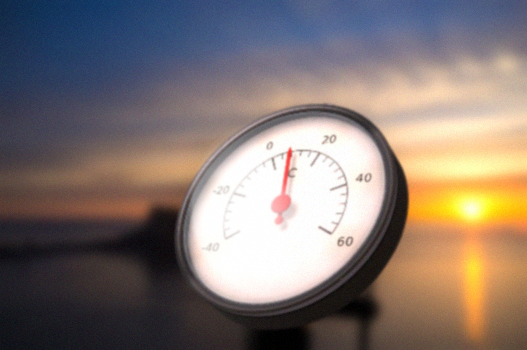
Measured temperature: 8 °C
